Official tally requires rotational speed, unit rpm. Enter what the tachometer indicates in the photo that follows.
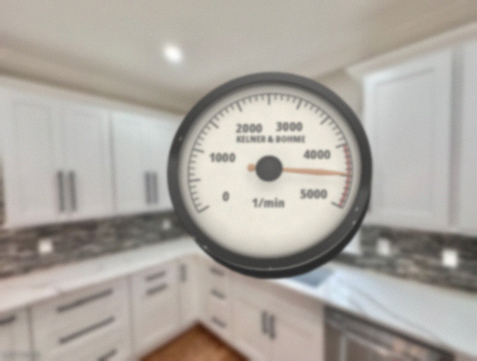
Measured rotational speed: 4500 rpm
